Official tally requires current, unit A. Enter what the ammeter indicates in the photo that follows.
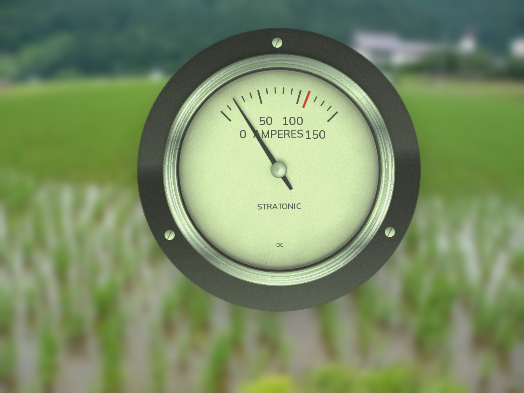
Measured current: 20 A
